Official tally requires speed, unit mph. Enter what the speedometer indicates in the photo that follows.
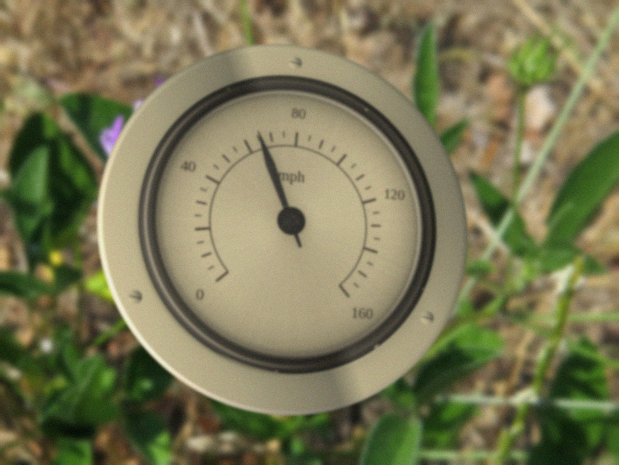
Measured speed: 65 mph
